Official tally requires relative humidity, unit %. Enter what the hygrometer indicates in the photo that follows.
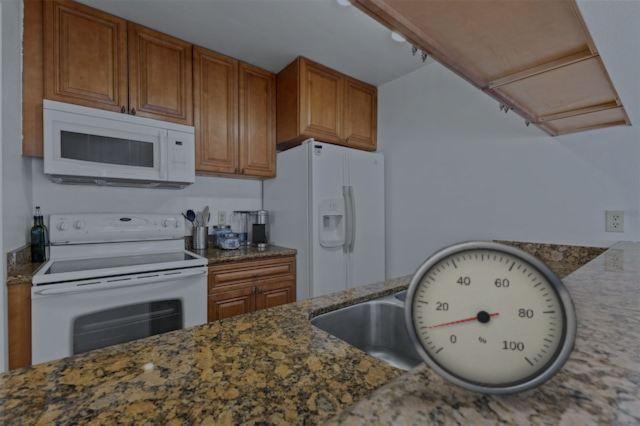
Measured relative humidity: 10 %
